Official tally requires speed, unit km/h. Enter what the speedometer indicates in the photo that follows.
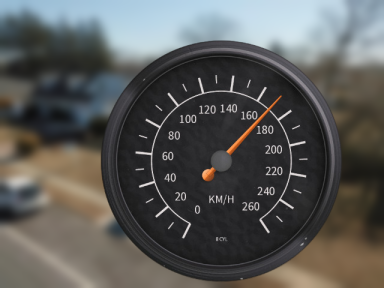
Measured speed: 170 km/h
